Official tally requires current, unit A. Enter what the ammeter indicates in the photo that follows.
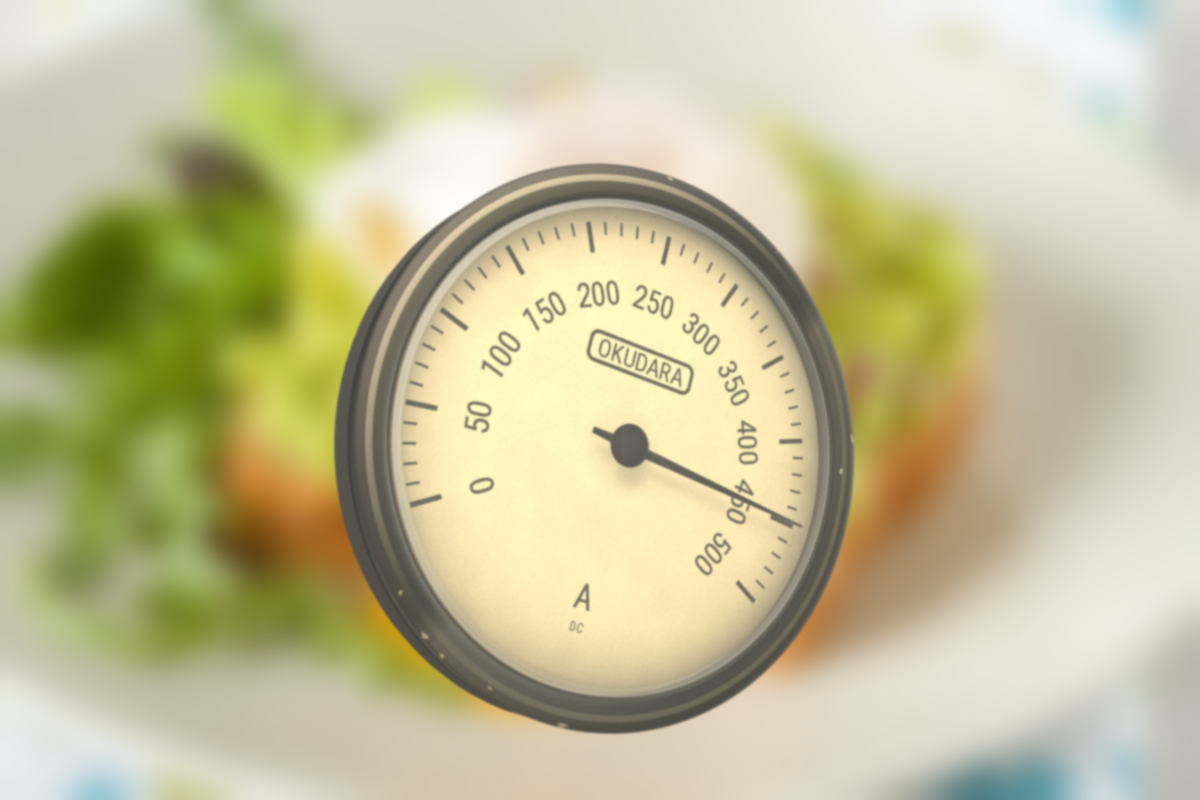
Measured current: 450 A
